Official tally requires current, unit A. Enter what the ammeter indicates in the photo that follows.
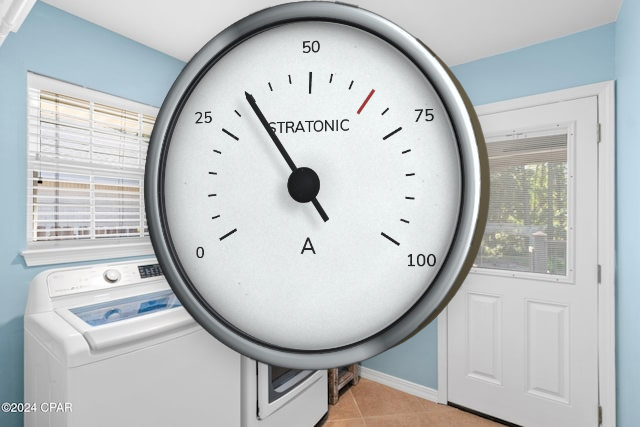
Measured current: 35 A
